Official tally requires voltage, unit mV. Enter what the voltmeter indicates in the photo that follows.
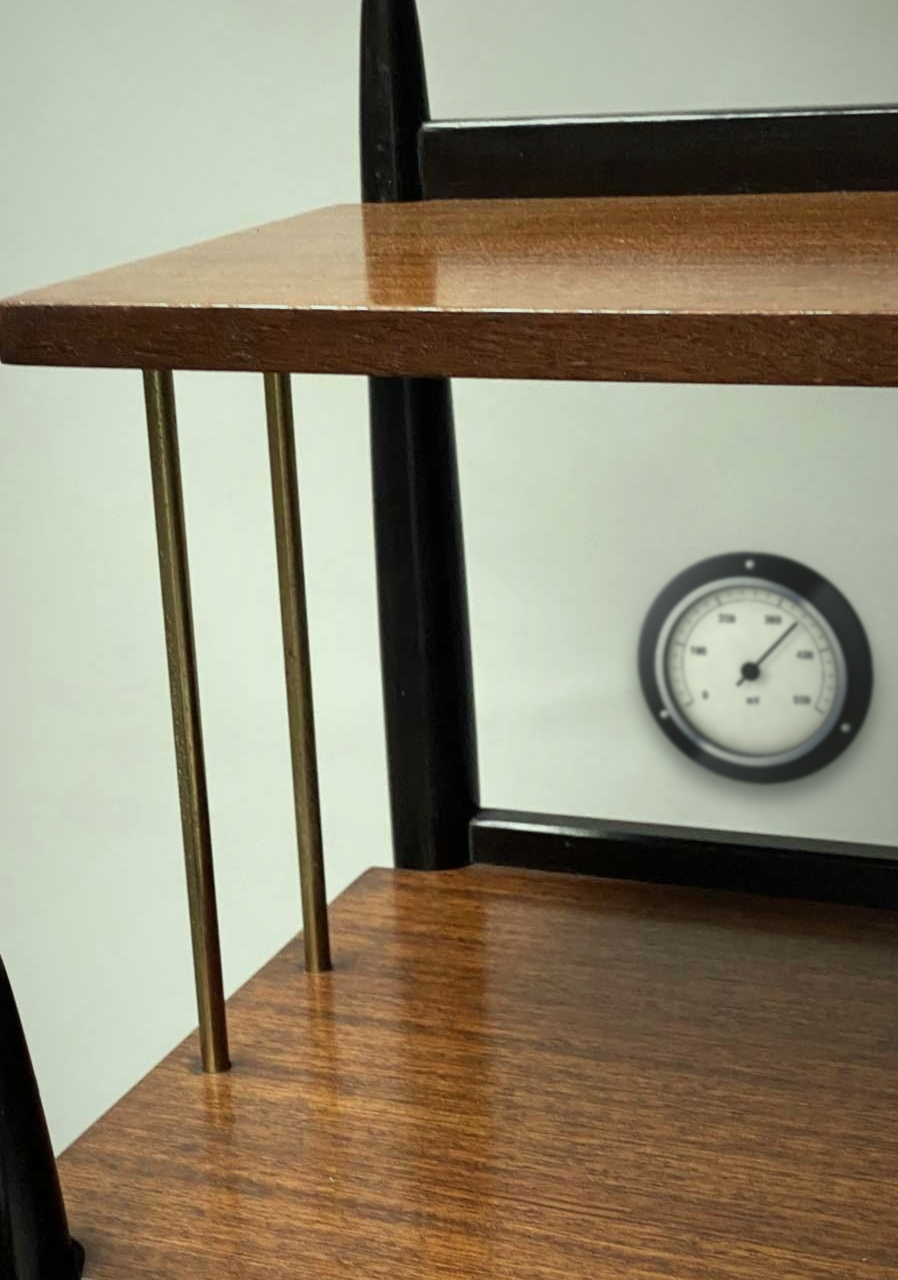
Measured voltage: 340 mV
